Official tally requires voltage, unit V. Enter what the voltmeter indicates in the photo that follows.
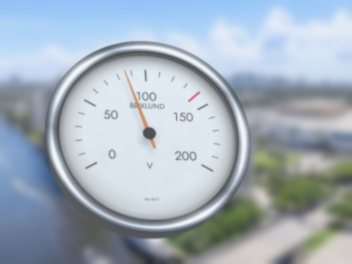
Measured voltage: 85 V
